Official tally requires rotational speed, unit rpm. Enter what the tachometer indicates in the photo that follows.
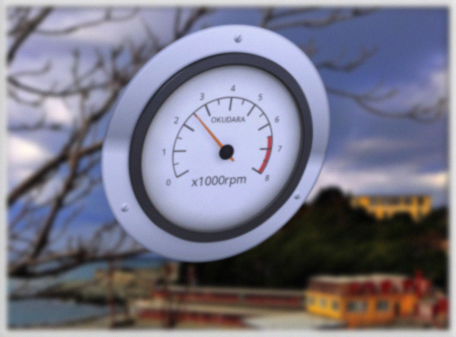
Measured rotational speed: 2500 rpm
